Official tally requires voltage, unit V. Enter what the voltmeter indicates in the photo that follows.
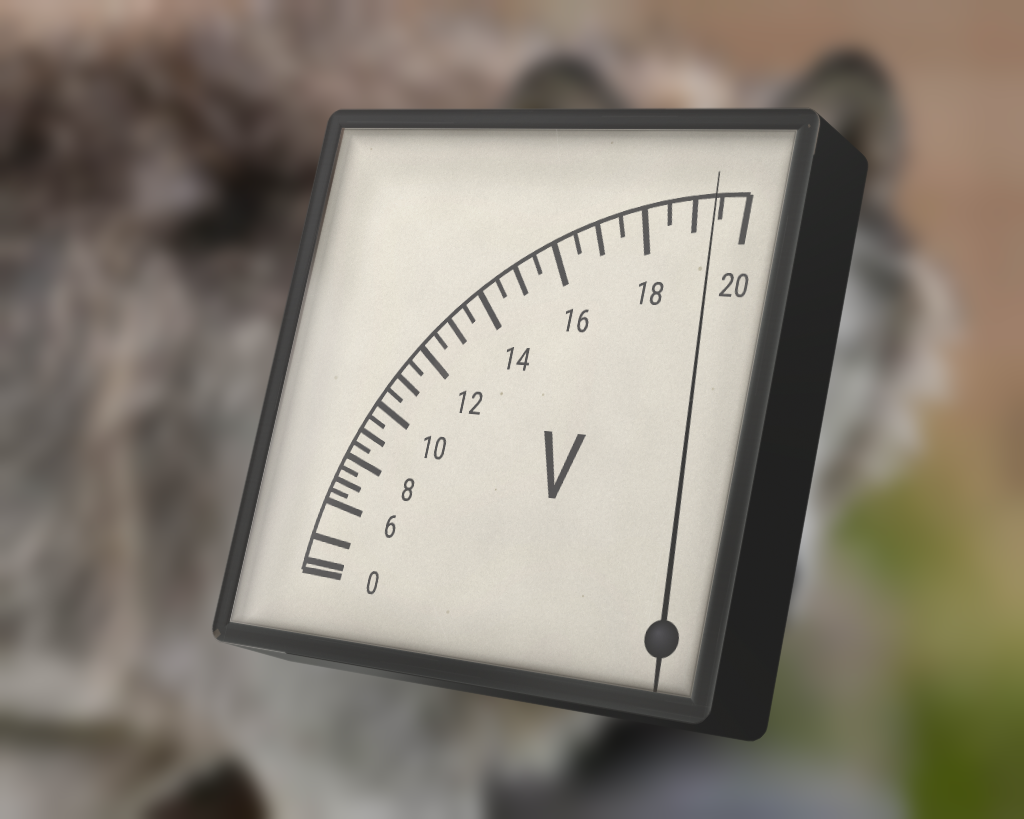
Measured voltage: 19.5 V
